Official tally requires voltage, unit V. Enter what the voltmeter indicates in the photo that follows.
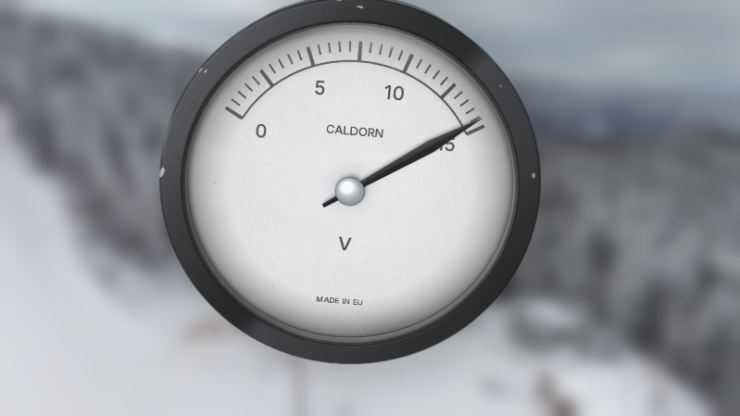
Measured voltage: 14.5 V
